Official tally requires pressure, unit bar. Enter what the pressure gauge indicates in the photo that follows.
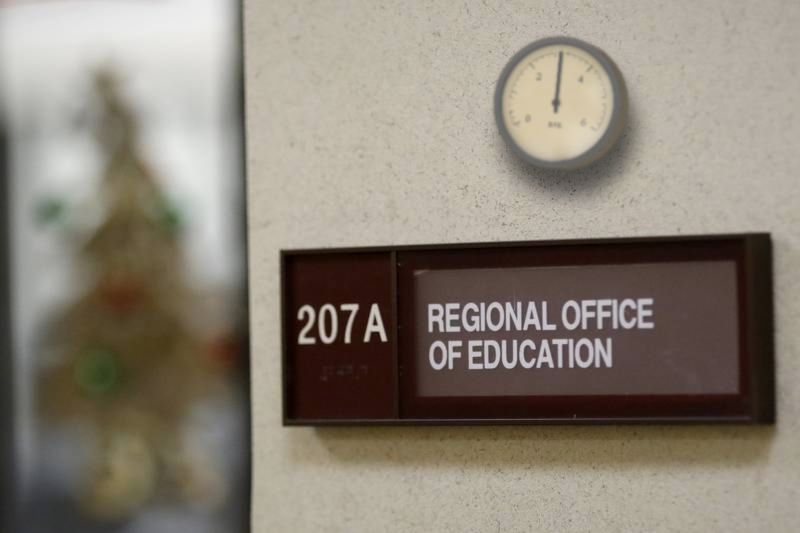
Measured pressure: 3 bar
